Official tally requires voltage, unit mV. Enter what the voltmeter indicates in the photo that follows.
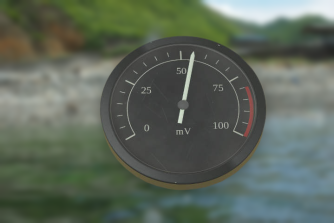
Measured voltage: 55 mV
